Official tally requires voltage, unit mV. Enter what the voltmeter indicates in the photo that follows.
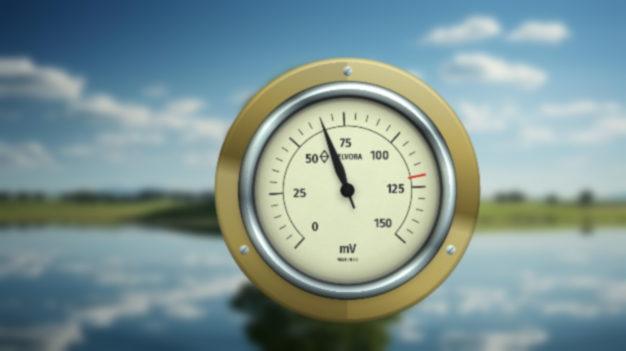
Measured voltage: 65 mV
